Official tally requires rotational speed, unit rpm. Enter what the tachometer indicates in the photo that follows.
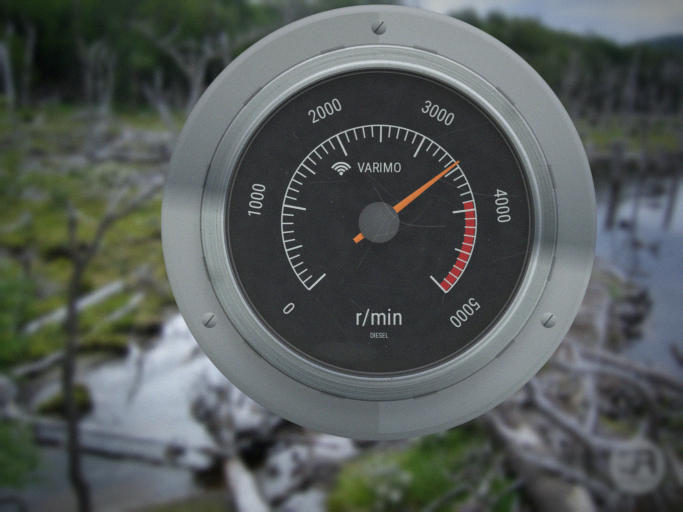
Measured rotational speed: 3450 rpm
